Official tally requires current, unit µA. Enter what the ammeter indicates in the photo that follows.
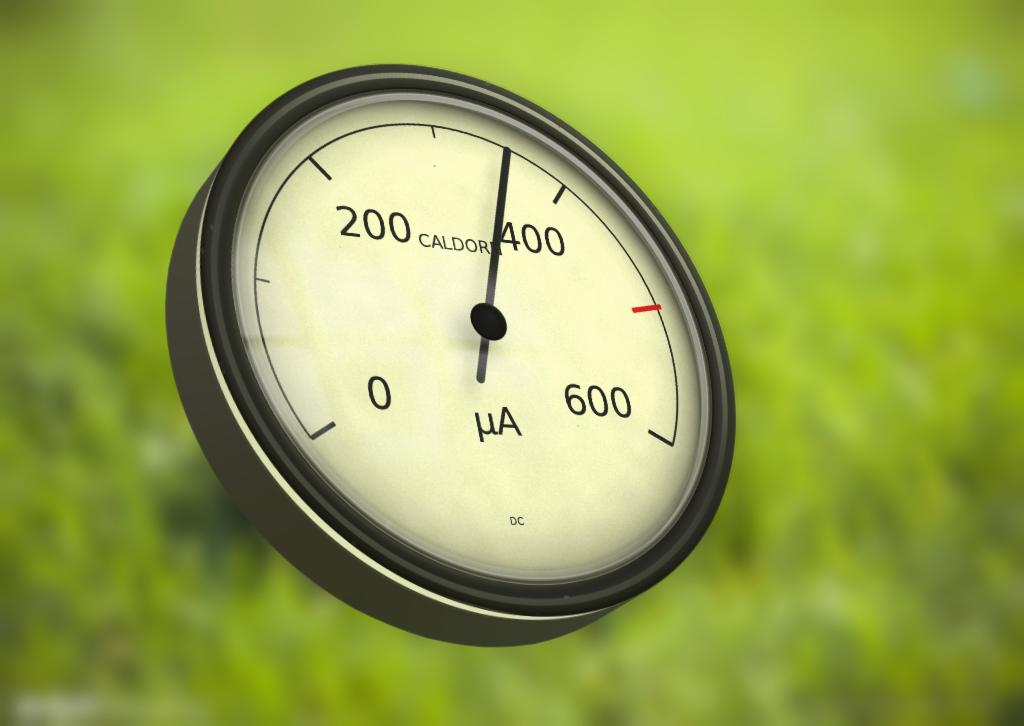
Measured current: 350 µA
